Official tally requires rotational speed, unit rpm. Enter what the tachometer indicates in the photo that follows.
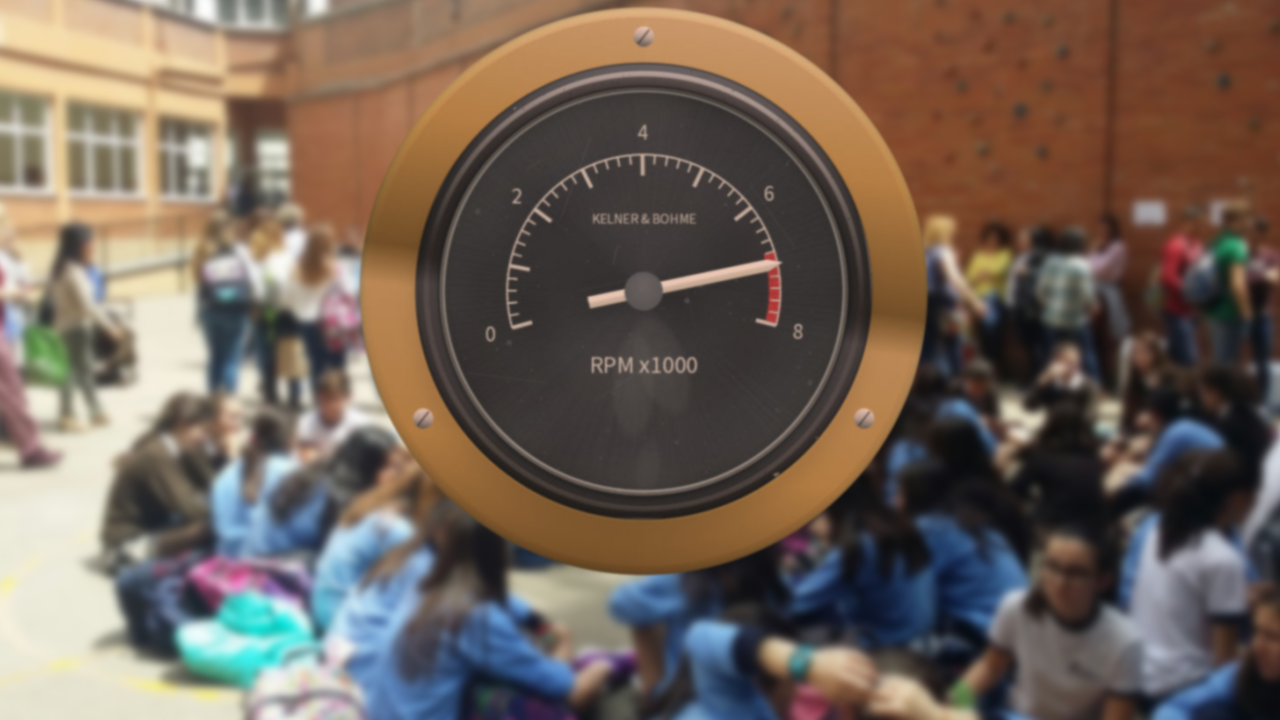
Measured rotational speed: 7000 rpm
